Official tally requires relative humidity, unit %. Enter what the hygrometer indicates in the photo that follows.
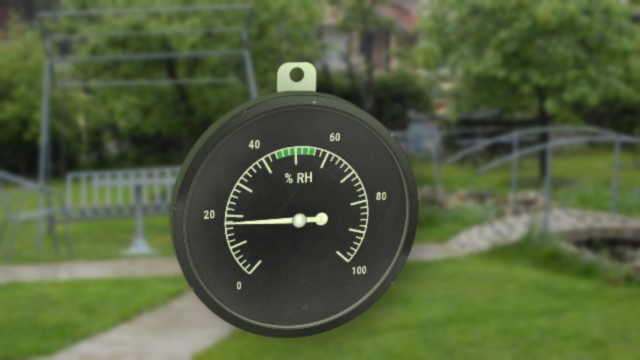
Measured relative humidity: 18 %
